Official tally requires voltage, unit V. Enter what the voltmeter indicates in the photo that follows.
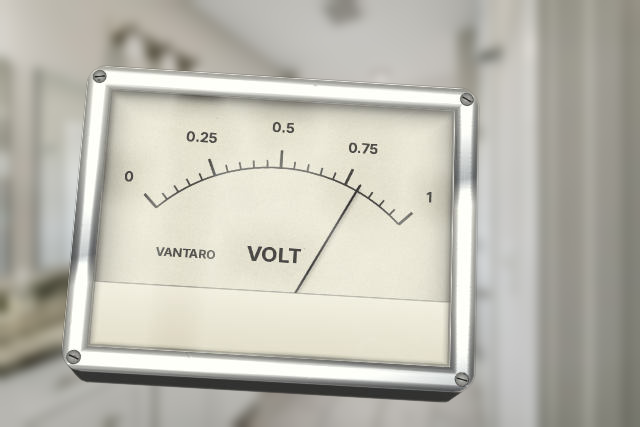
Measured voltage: 0.8 V
